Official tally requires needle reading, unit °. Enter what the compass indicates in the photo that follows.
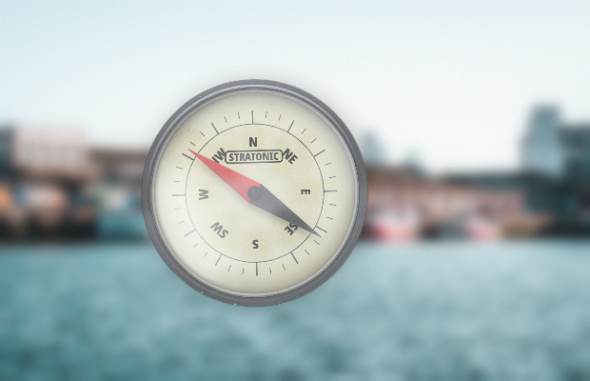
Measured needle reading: 305 °
